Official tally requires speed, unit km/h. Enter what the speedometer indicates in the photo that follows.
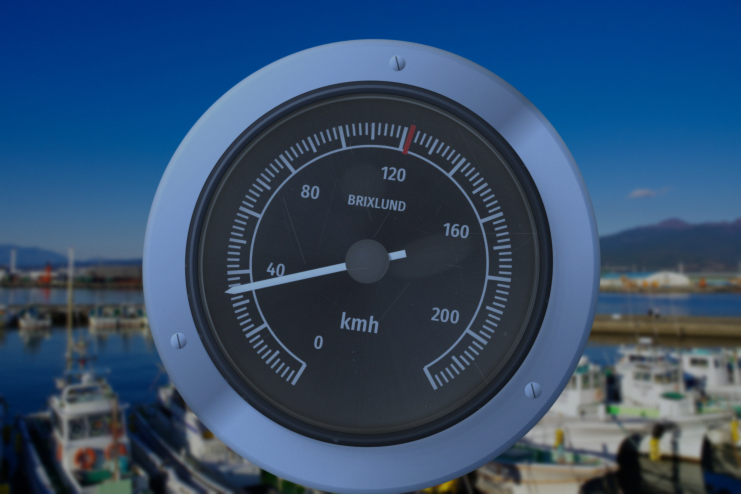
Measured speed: 34 km/h
